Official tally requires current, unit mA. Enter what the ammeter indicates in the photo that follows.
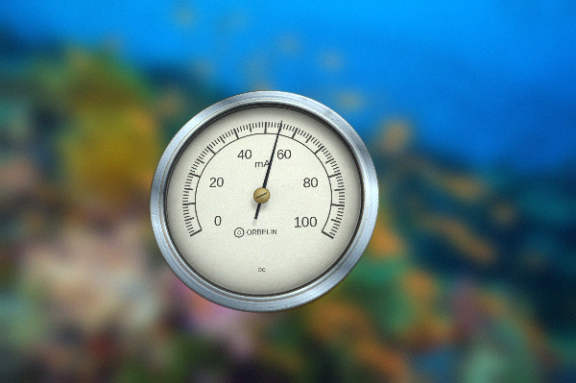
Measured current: 55 mA
